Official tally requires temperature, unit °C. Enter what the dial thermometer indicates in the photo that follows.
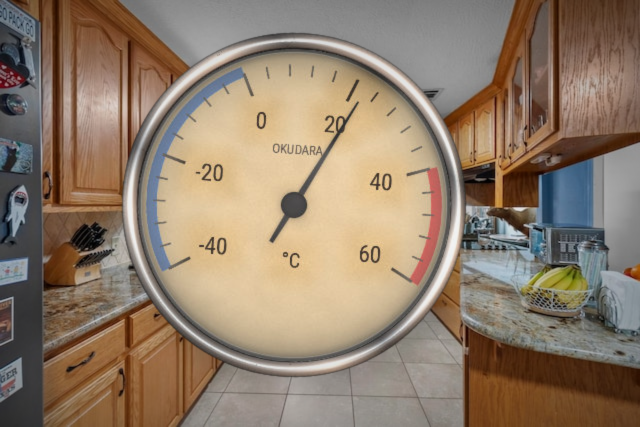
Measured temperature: 22 °C
